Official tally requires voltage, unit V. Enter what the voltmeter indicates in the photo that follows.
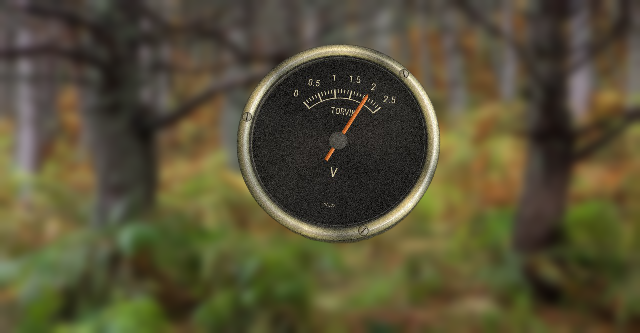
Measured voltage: 2 V
